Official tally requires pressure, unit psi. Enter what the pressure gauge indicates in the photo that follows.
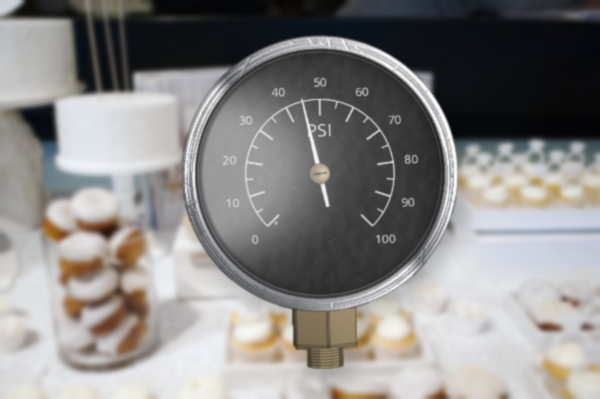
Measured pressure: 45 psi
